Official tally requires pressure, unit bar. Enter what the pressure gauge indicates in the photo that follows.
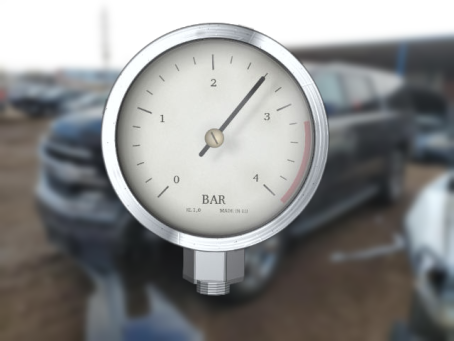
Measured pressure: 2.6 bar
